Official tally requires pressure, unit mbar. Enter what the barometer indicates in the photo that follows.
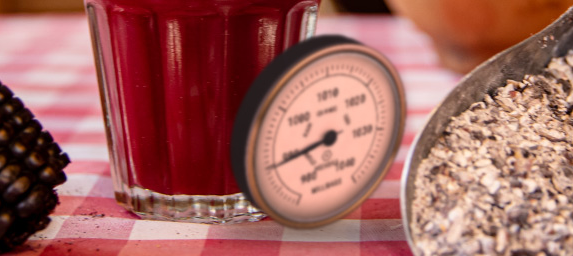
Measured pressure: 990 mbar
